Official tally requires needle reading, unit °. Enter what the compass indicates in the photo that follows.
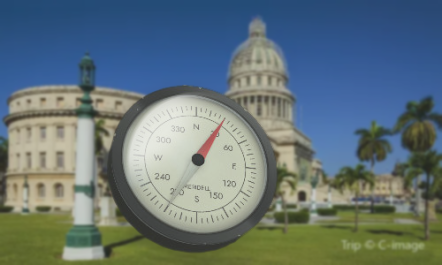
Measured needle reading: 30 °
